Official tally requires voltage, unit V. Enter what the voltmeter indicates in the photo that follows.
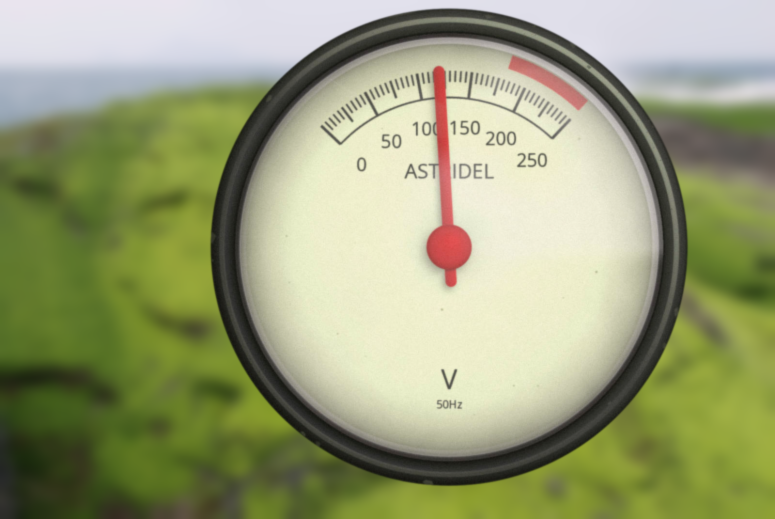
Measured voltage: 120 V
